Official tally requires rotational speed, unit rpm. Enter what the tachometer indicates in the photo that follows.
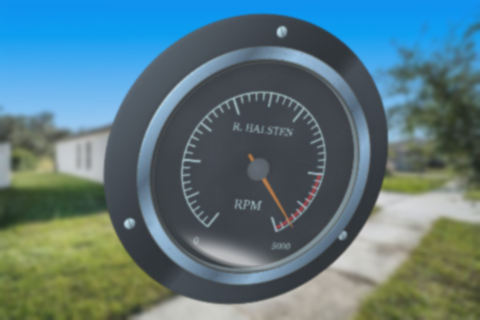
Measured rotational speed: 4800 rpm
